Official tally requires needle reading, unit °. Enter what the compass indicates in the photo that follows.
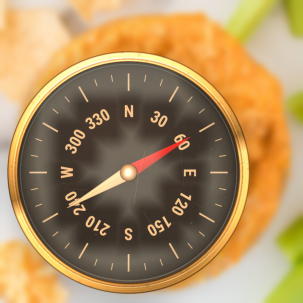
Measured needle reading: 60 °
